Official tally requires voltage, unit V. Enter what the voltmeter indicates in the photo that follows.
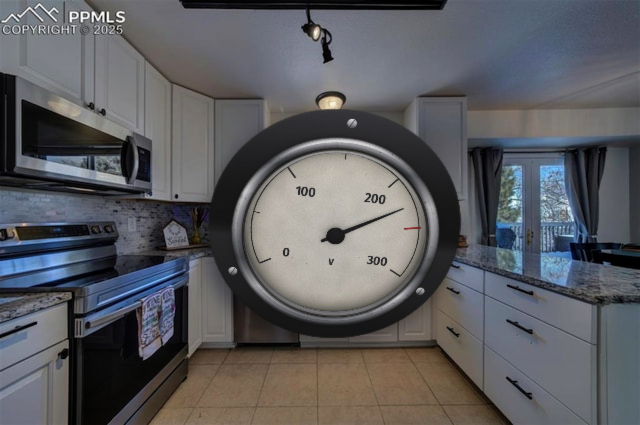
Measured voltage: 225 V
